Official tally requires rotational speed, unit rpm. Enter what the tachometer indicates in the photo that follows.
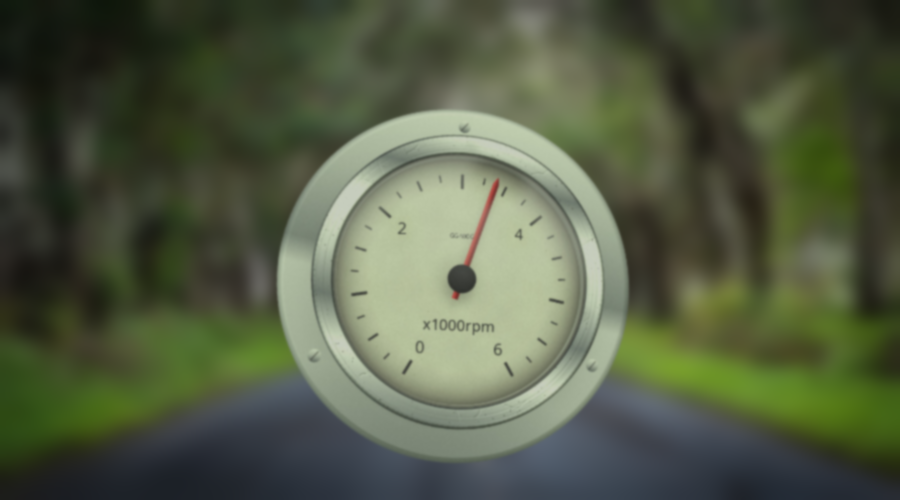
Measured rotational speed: 3375 rpm
